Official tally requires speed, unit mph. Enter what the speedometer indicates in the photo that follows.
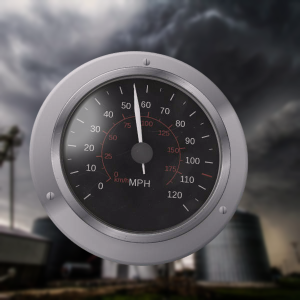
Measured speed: 55 mph
